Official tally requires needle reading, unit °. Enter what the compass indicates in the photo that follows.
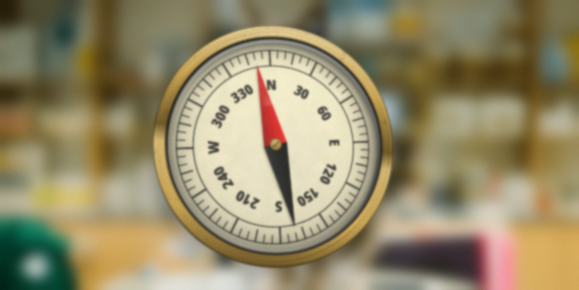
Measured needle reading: 350 °
